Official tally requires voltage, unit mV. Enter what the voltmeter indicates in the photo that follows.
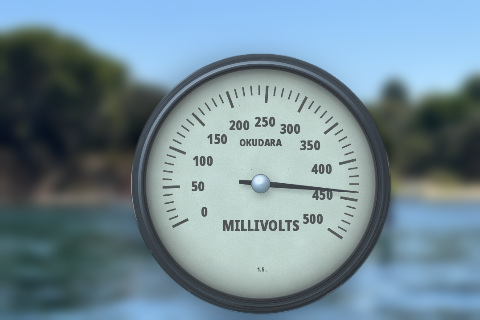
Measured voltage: 440 mV
